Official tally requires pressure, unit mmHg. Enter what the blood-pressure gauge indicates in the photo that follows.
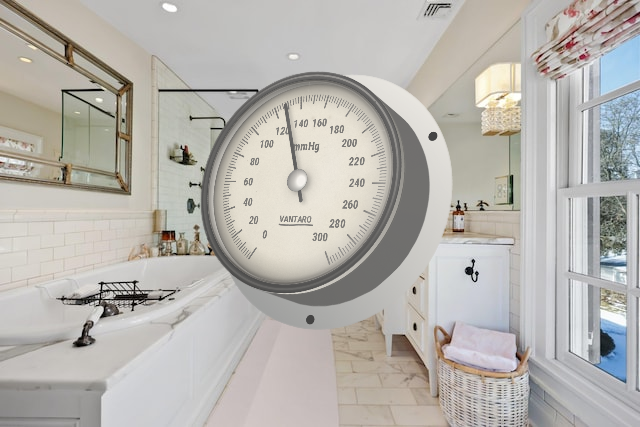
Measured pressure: 130 mmHg
